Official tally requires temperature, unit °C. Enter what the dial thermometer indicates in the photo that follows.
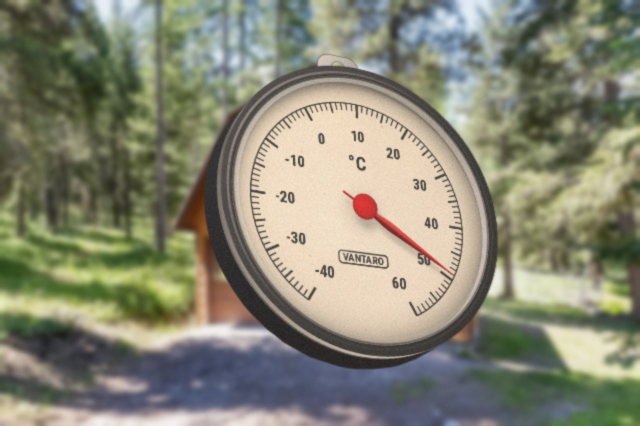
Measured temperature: 50 °C
